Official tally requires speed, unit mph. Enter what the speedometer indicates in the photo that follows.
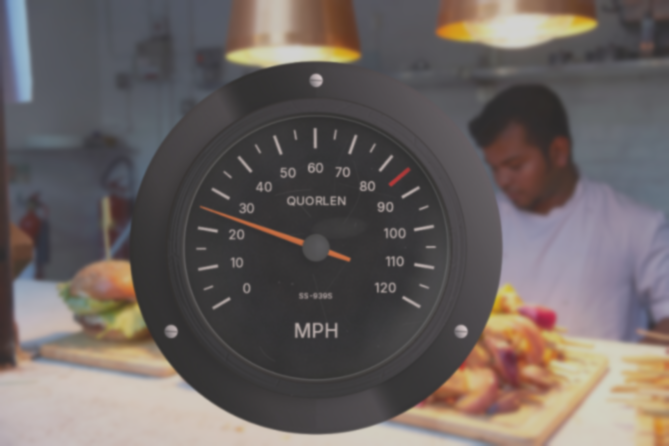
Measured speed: 25 mph
